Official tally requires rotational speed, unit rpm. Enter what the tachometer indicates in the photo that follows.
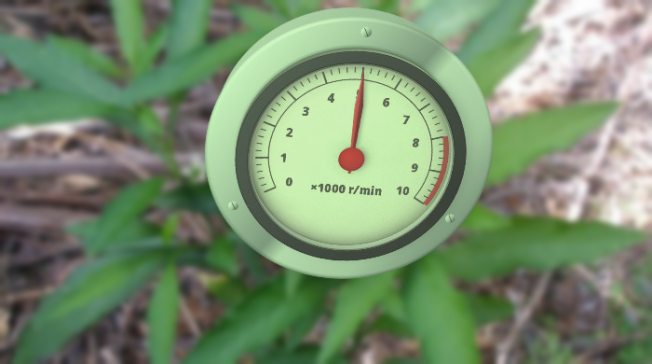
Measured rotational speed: 5000 rpm
